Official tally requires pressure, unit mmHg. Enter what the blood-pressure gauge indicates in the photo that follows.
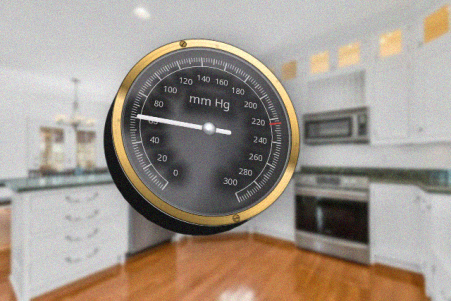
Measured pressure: 60 mmHg
